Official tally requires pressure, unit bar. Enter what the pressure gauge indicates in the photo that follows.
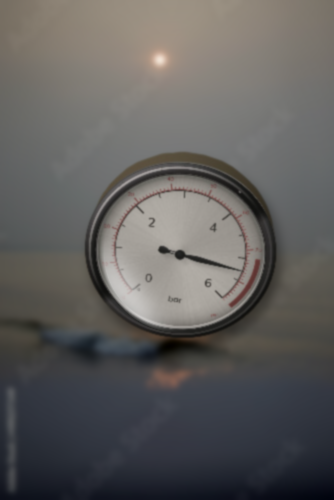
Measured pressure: 5.25 bar
